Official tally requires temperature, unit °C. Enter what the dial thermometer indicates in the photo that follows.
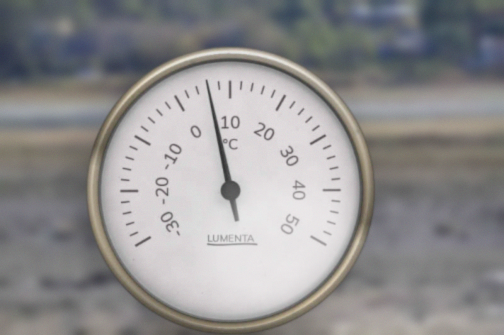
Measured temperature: 6 °C
